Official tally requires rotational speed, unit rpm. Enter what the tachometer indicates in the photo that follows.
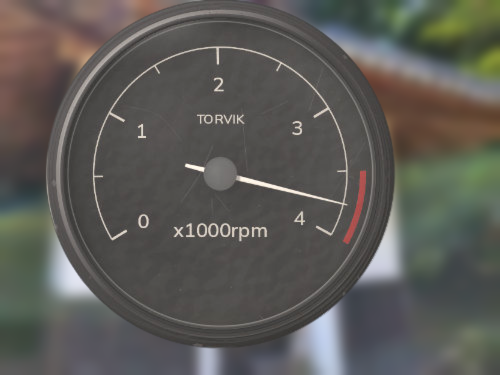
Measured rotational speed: 3750 rpm
